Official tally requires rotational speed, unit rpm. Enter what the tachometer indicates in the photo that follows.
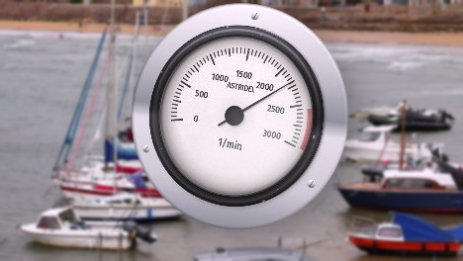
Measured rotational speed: 2200 rpm
